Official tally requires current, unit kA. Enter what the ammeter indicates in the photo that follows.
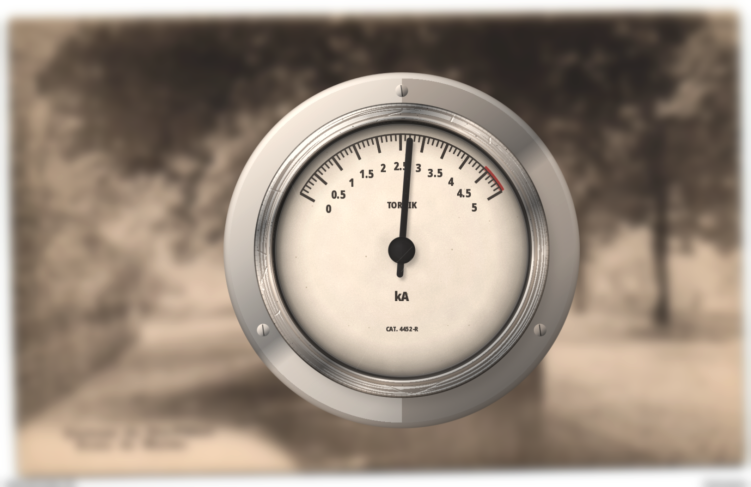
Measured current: 2.7 kA
